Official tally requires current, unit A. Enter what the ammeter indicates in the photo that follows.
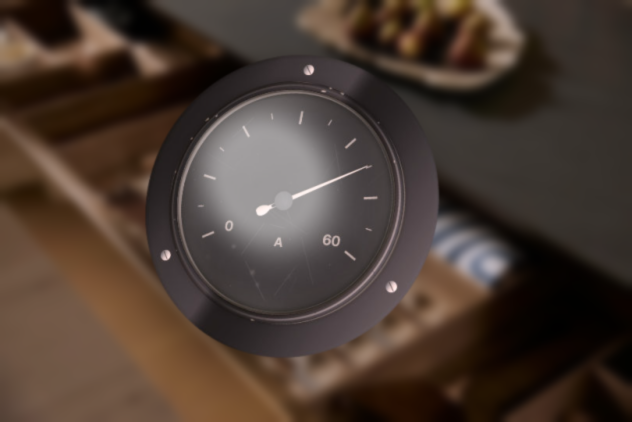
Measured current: 45 A
